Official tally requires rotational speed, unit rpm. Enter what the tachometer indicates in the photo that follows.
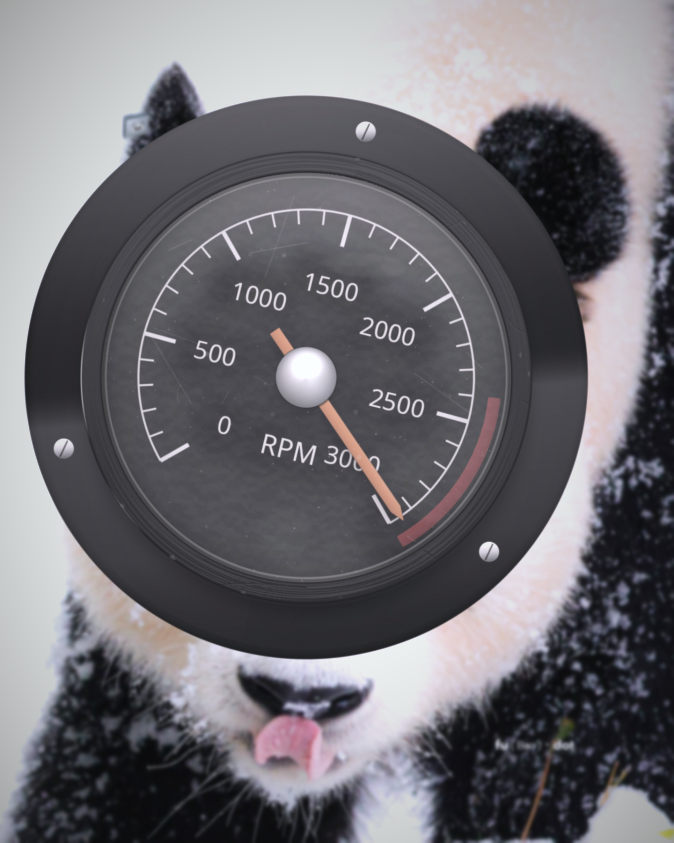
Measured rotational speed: 2950 rpm
